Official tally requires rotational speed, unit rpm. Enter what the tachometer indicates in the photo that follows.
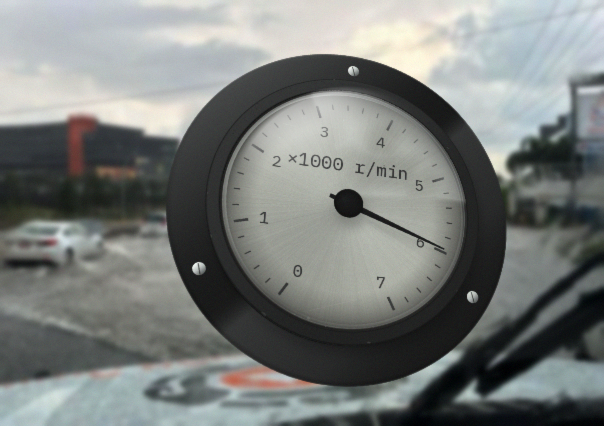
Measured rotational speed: 6000 rpm
